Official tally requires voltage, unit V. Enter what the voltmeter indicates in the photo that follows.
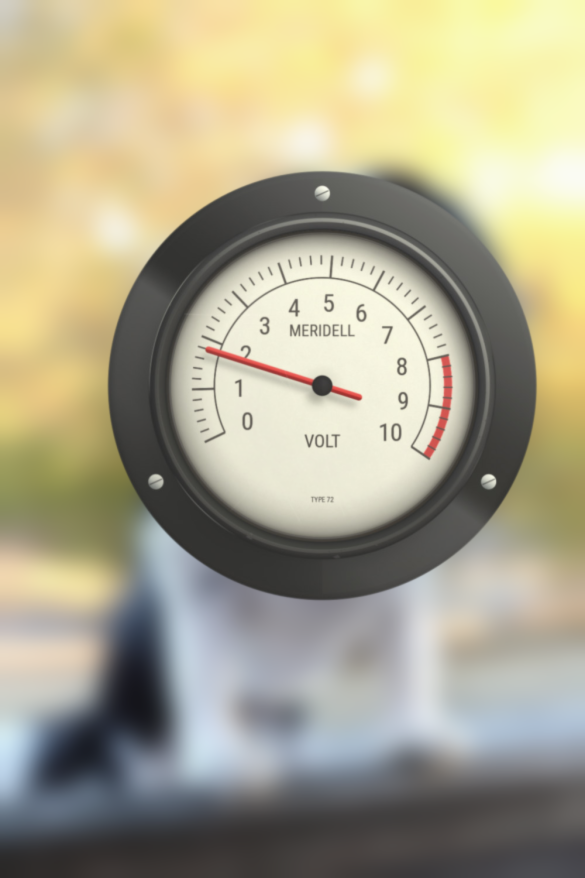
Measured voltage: 1.8 V
